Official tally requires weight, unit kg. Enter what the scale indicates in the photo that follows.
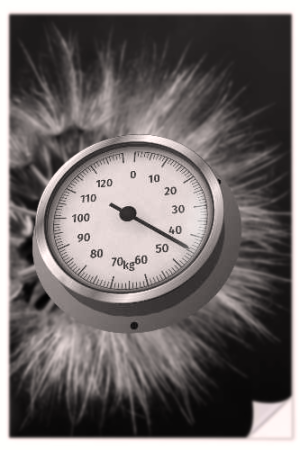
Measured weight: 45 kg
